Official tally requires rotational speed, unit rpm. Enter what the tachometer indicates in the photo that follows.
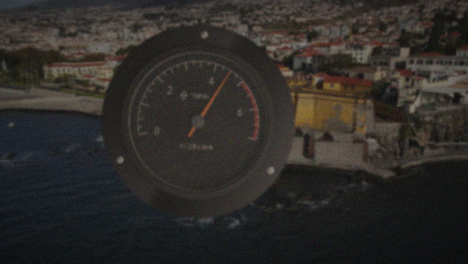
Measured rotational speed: 4500 rpm
